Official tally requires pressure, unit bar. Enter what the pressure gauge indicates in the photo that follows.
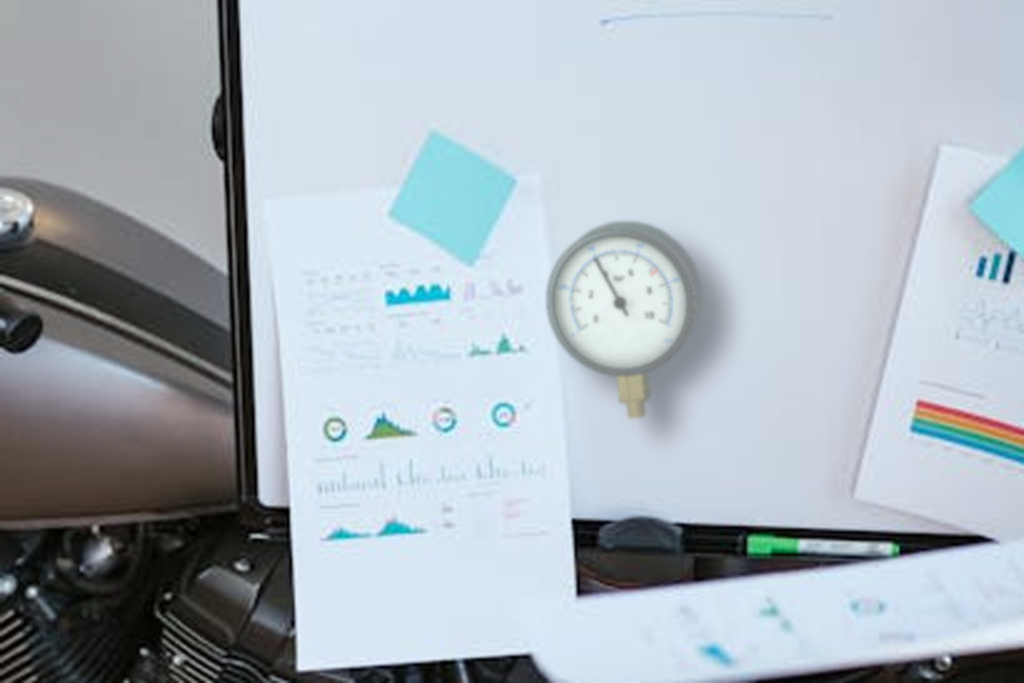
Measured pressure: 4 bar
